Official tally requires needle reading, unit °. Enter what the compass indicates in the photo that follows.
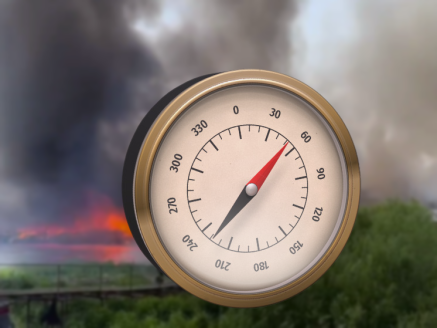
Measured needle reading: 50 °
